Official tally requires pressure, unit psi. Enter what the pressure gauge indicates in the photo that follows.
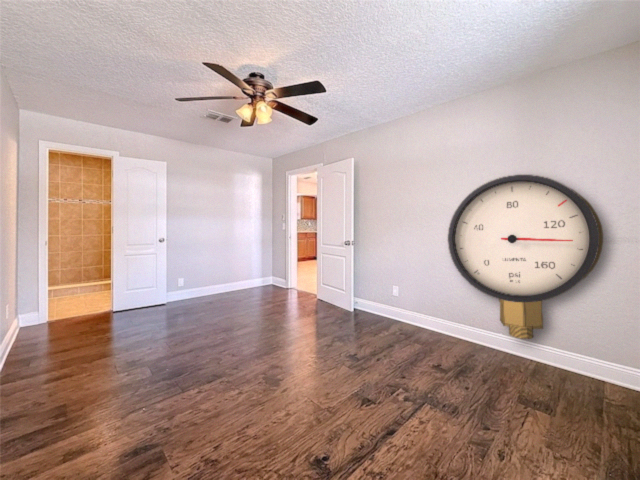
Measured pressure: 135 psi
